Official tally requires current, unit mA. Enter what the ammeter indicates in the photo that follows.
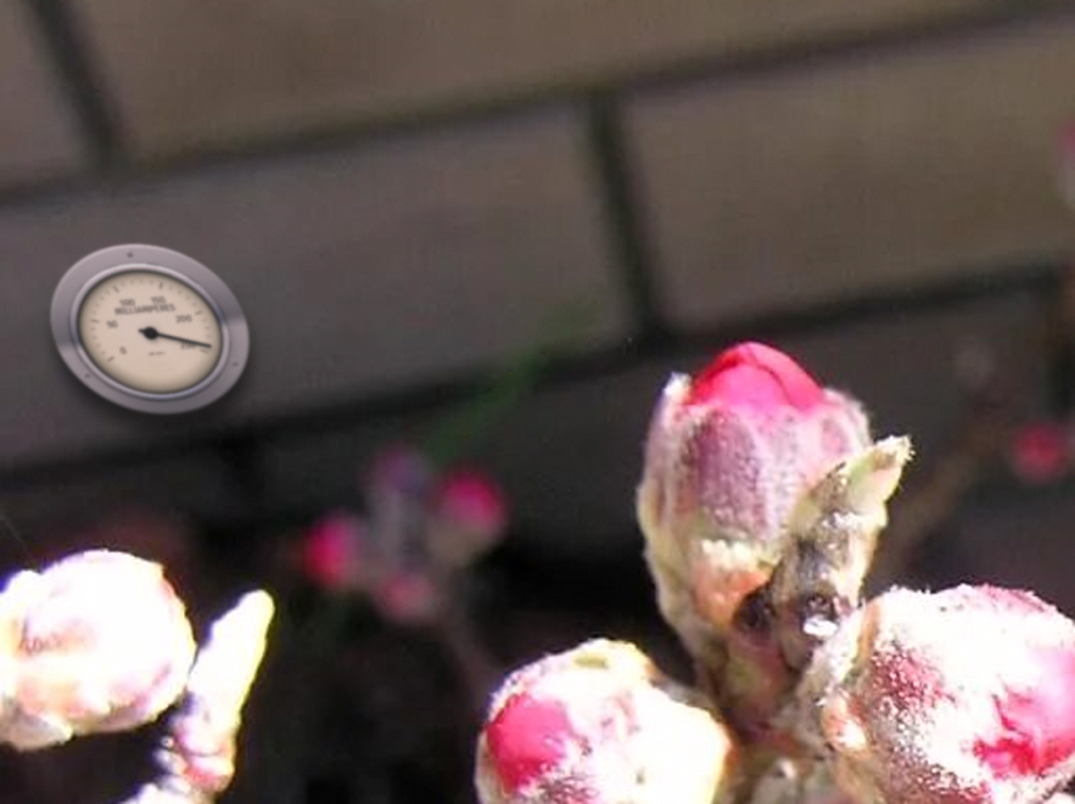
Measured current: 240 mA
